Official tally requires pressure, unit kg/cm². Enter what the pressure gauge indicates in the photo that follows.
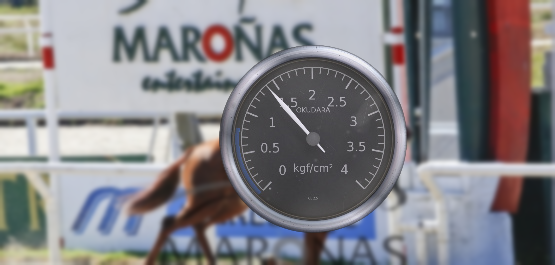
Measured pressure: 1.4 kg/cm²
